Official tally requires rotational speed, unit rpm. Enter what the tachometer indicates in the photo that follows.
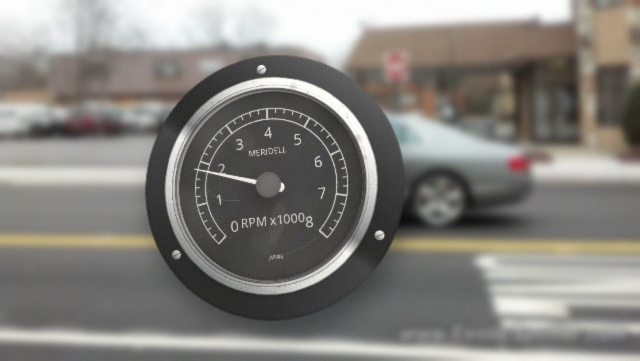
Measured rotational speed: 1800 rpm
